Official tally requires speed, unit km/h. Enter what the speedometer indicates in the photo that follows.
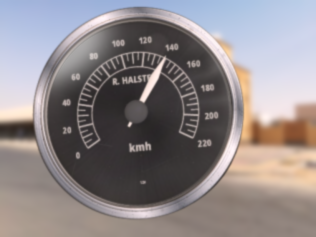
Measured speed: 140 km/h
